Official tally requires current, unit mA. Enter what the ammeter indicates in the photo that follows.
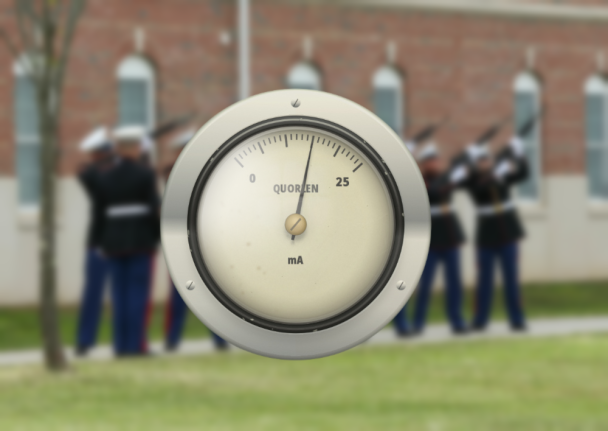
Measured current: 15 mA
